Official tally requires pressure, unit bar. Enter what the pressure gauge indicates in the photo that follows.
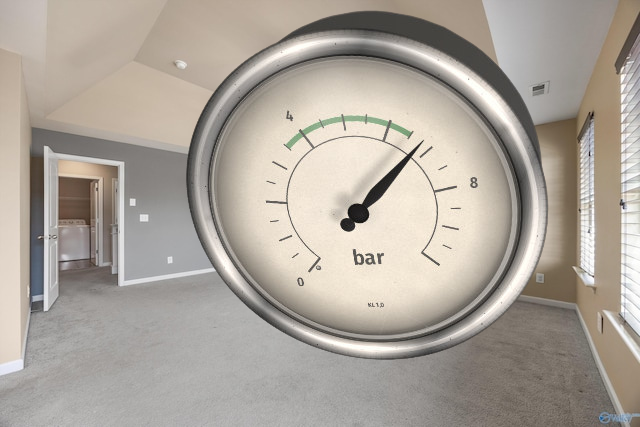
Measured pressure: 6.75 bar
